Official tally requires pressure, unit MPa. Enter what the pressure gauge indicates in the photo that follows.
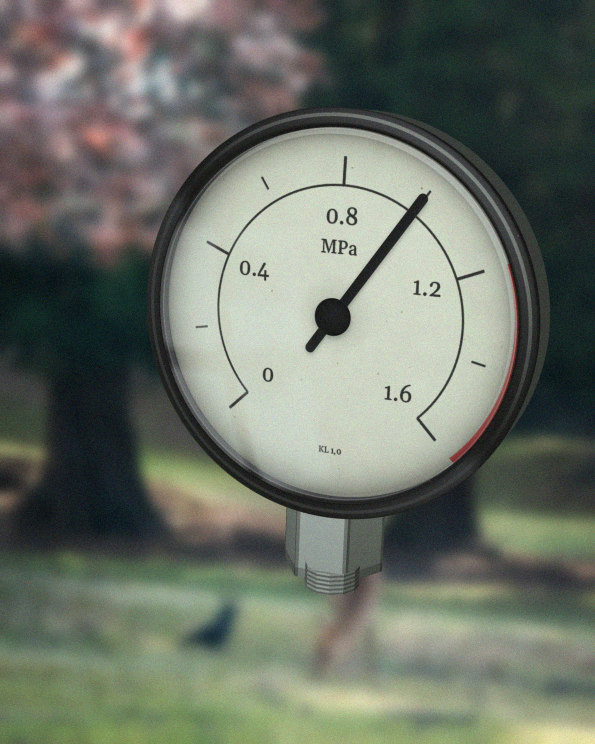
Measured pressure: 1 MPa
